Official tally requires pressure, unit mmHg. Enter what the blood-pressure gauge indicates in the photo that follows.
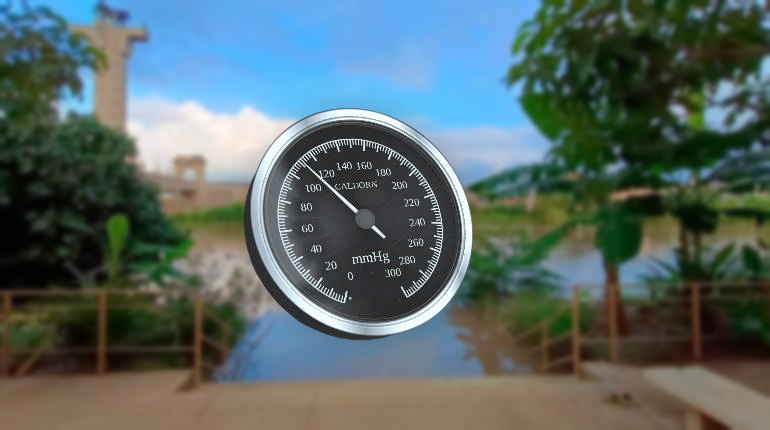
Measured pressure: 110 mmHg
